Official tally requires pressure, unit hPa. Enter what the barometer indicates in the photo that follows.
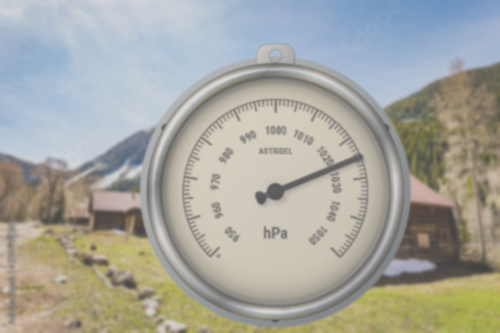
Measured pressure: 1025 hPa
